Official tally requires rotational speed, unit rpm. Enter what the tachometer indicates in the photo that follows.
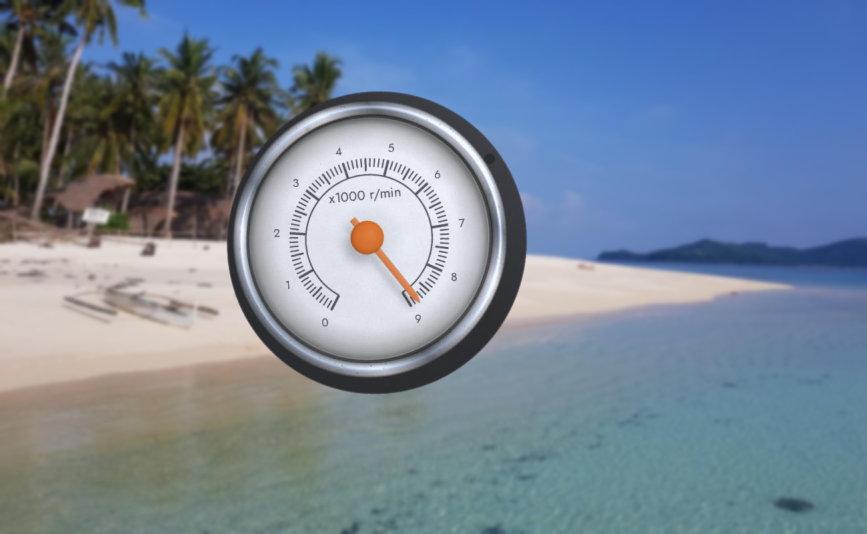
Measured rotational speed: 8800 rpm
